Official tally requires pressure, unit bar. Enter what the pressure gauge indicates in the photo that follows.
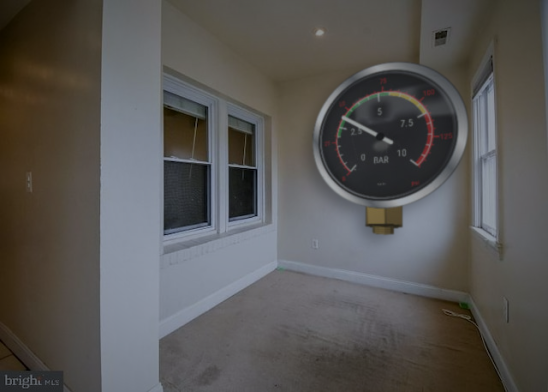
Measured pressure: 3 bar
